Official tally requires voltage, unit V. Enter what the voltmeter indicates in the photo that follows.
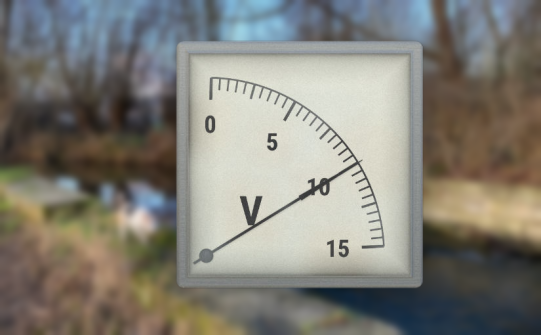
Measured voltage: 10 V
